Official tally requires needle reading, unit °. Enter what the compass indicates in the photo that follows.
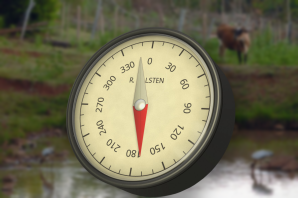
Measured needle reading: 170 °
